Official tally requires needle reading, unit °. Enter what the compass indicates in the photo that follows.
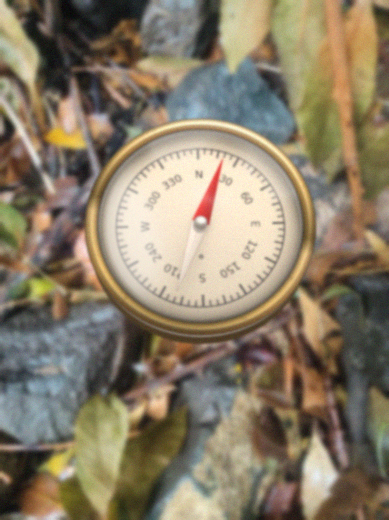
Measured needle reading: 20 °
